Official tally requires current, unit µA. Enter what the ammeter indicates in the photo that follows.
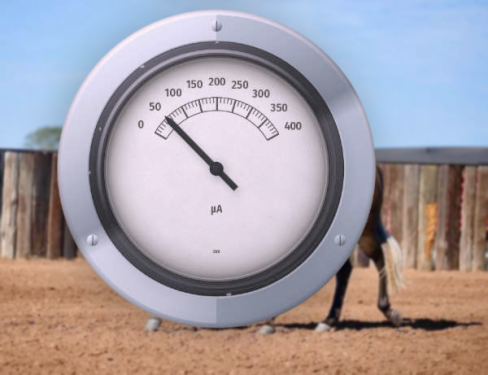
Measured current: 50 µA
